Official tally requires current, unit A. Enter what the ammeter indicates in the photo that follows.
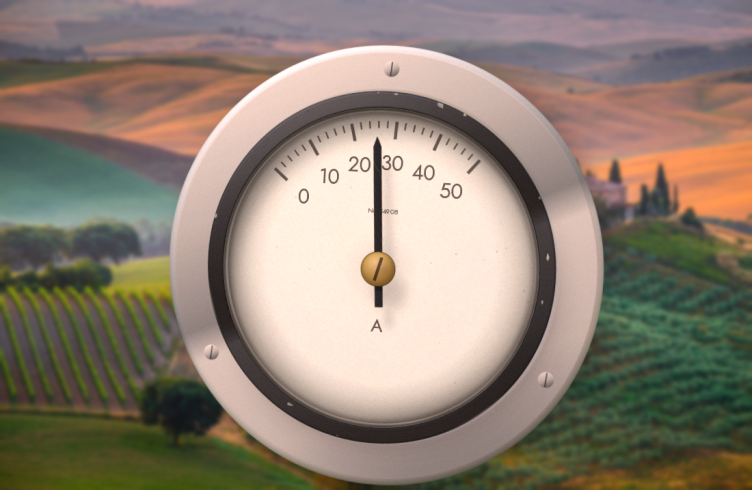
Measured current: 26 A
